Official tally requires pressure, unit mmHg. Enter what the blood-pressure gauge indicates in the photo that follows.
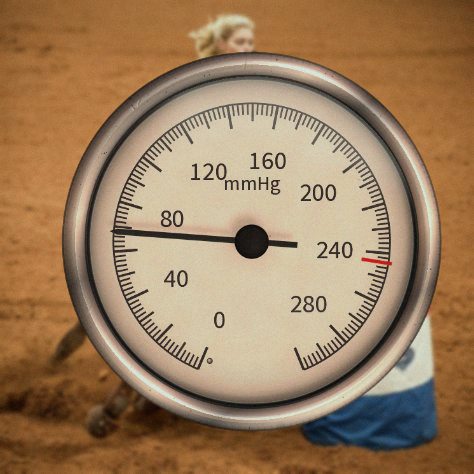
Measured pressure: 68 mmHg
